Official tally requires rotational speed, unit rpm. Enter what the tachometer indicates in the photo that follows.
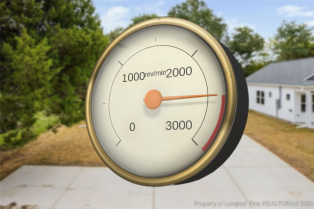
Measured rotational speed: 2500 rpm
